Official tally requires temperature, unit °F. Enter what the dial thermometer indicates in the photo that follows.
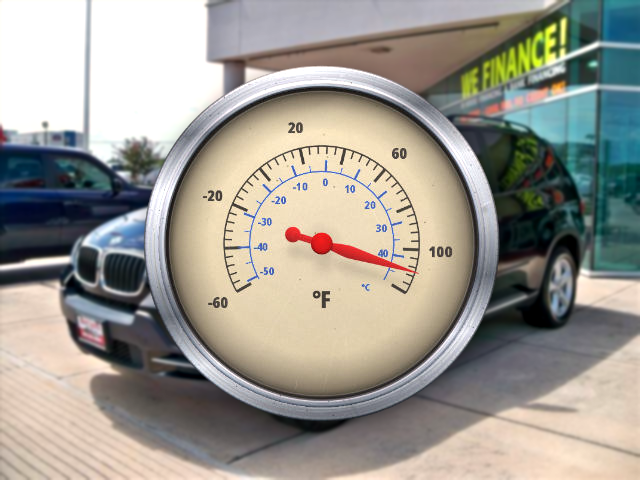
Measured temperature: 110 °F
